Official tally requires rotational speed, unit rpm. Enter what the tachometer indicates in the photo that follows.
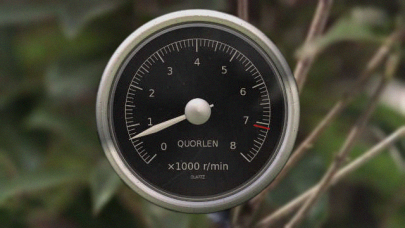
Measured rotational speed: 700 rpm
